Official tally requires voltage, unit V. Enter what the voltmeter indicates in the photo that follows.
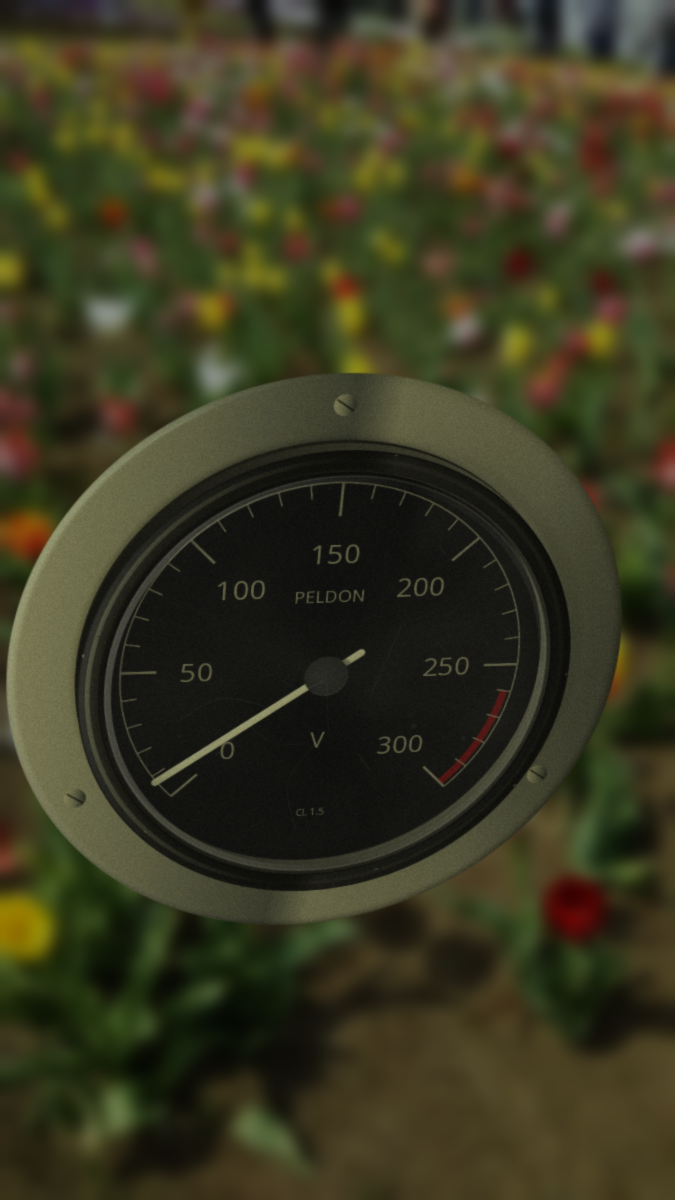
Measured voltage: 10 V
